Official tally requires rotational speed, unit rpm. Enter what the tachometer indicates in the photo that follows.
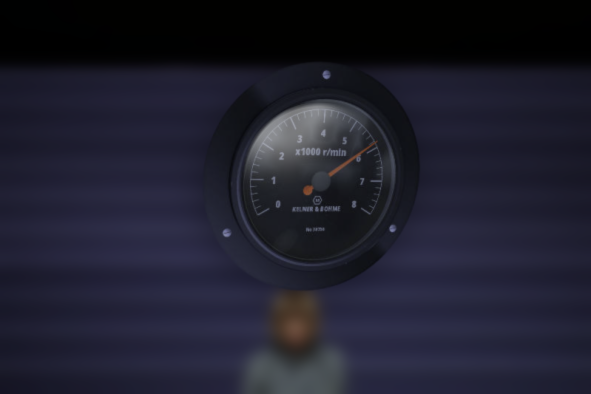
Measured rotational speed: 5800 rpm
